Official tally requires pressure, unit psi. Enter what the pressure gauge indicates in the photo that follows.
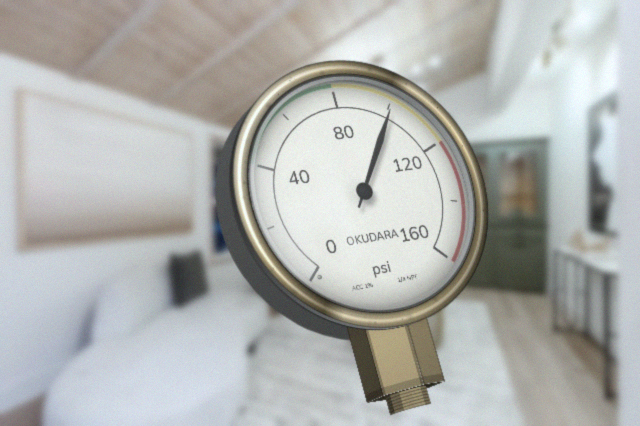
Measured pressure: 100 psi
